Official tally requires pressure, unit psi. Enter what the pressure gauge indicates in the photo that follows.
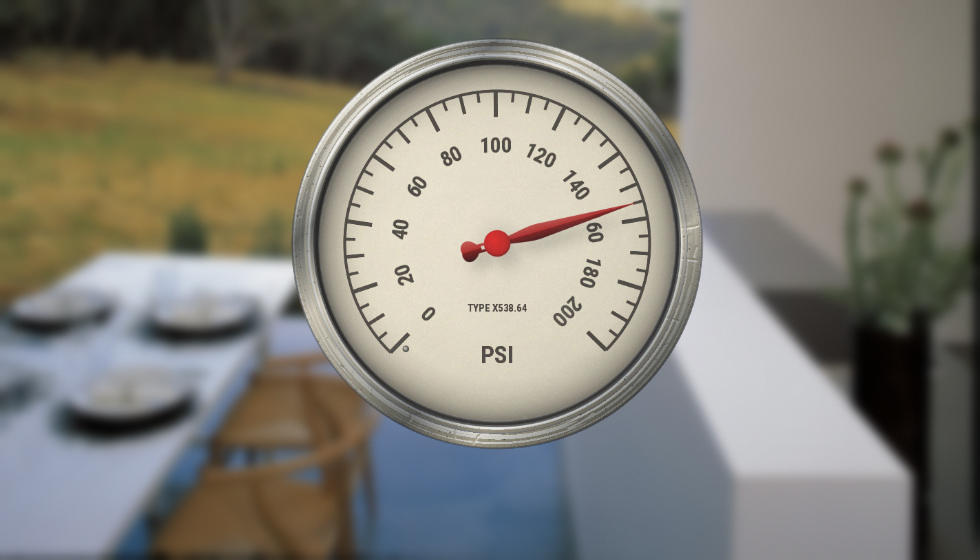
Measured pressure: 155 psi
